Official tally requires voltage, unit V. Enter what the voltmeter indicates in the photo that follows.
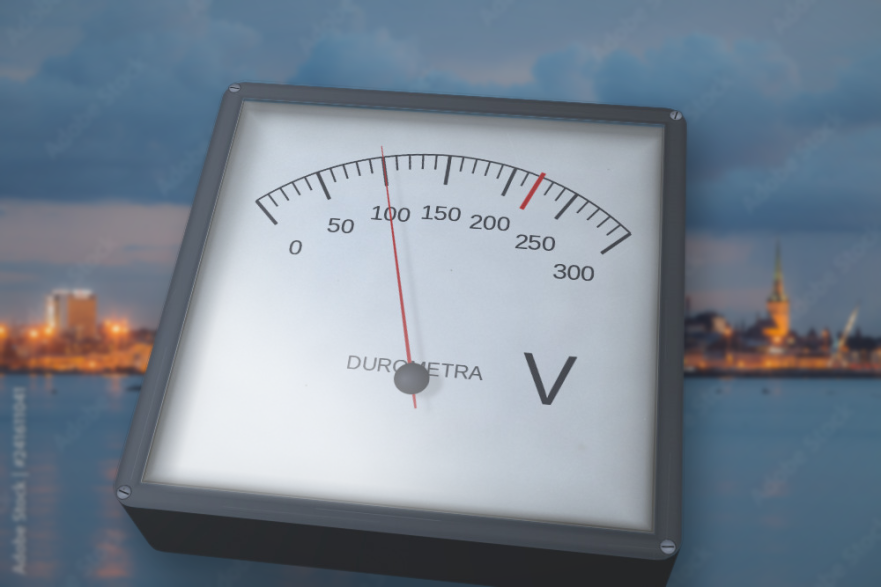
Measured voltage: 100 V
